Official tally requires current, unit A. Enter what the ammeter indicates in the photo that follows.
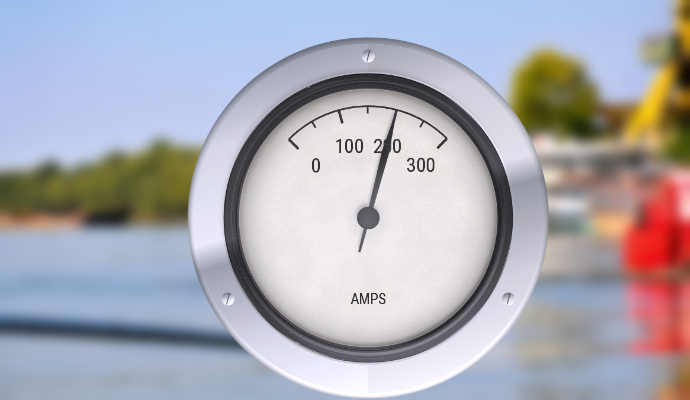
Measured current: 200 A
